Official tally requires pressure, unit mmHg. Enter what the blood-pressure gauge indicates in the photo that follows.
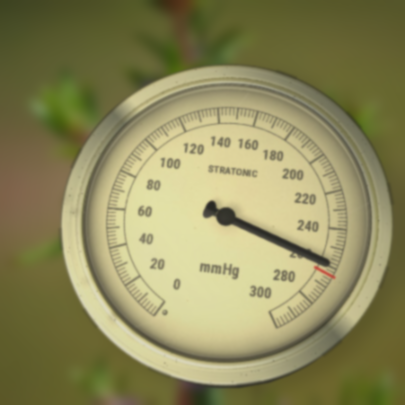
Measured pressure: 260 mmHg
